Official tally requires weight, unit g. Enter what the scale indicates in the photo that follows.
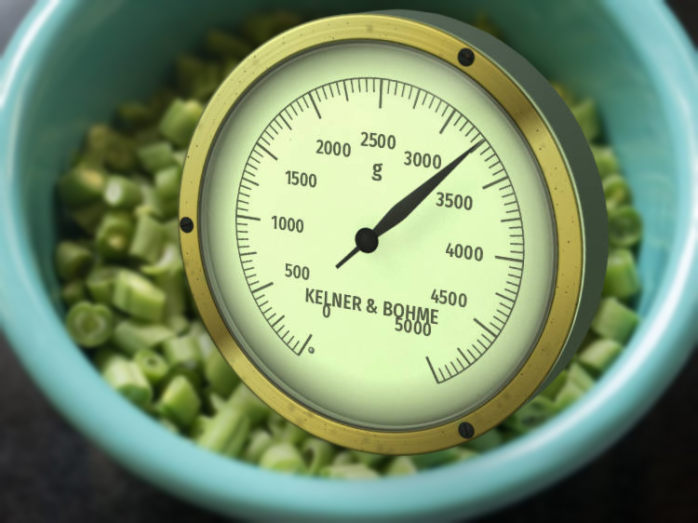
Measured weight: 3250 g
